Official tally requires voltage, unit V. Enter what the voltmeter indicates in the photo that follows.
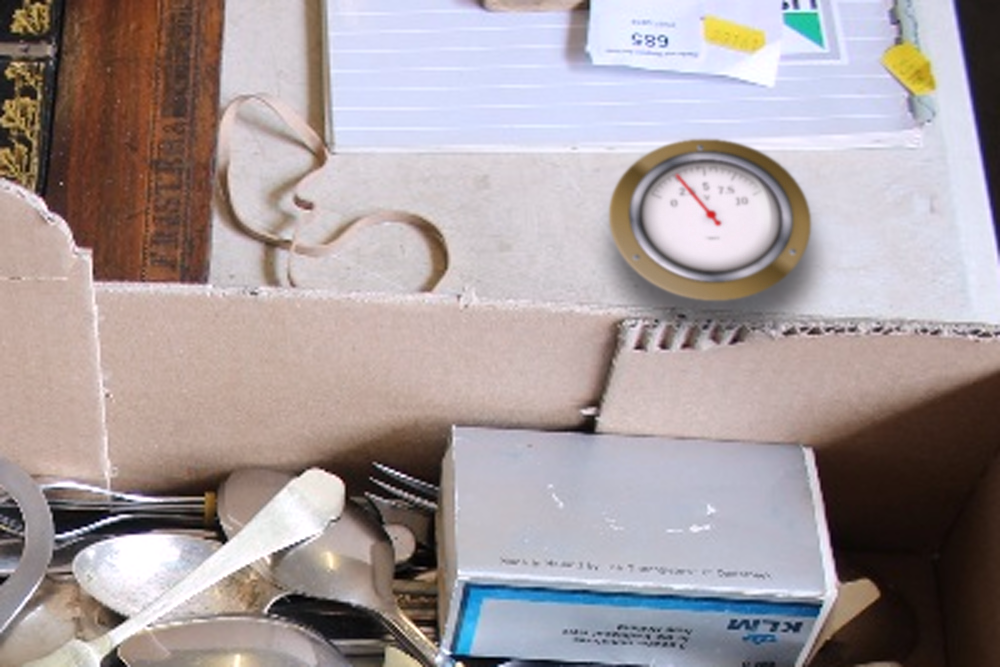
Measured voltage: 2.5 V
